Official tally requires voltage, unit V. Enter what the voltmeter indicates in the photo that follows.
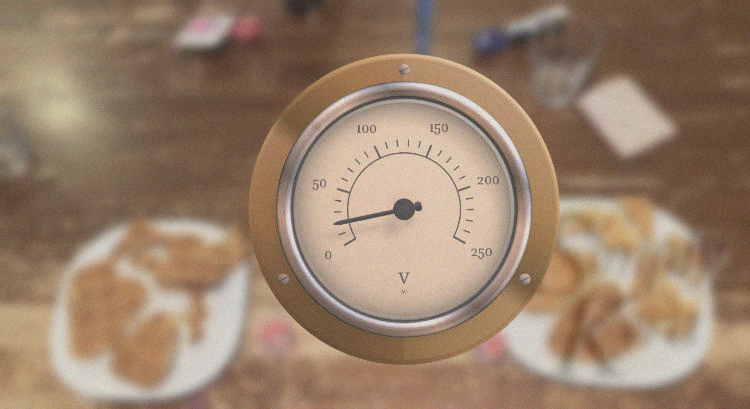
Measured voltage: 20 V
